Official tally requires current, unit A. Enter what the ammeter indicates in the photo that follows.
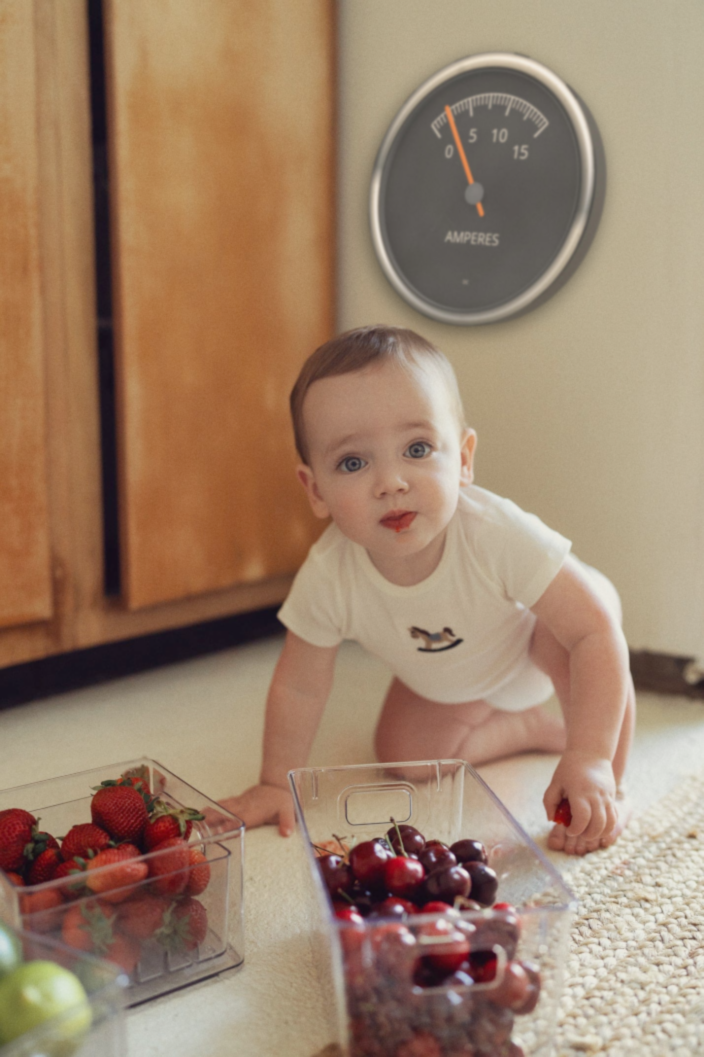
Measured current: 2.5 A
